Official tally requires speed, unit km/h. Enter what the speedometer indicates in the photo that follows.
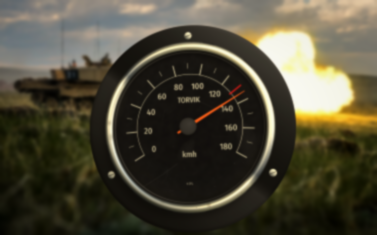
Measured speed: 135 km/h
